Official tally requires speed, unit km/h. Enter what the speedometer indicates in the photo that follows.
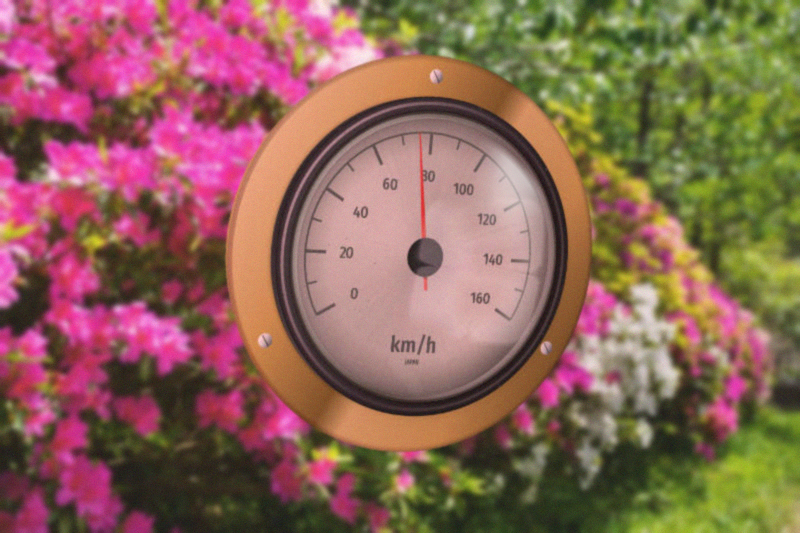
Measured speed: 75 km/h
